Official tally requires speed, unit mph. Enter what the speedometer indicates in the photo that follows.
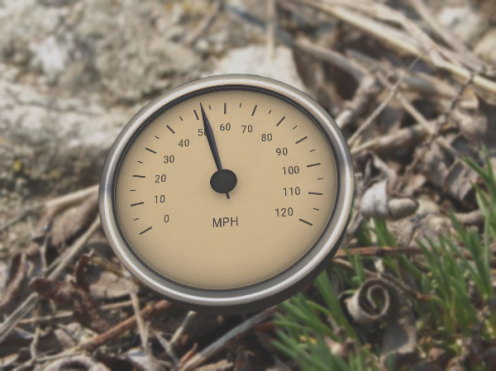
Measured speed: 52.5 mph
